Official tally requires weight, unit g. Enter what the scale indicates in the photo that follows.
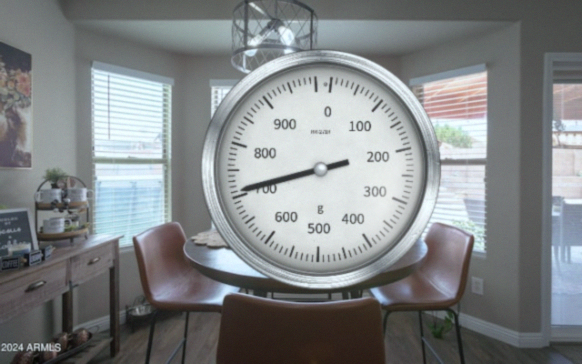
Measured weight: 710 g
